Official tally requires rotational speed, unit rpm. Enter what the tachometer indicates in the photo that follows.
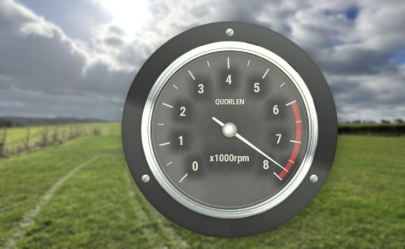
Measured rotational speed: 7750 rpm
